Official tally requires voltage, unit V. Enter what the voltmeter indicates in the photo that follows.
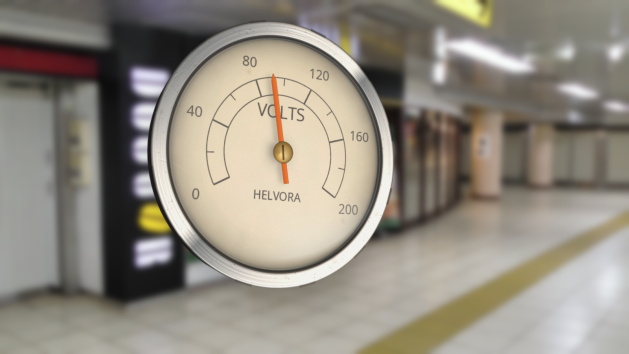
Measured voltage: 90 V
